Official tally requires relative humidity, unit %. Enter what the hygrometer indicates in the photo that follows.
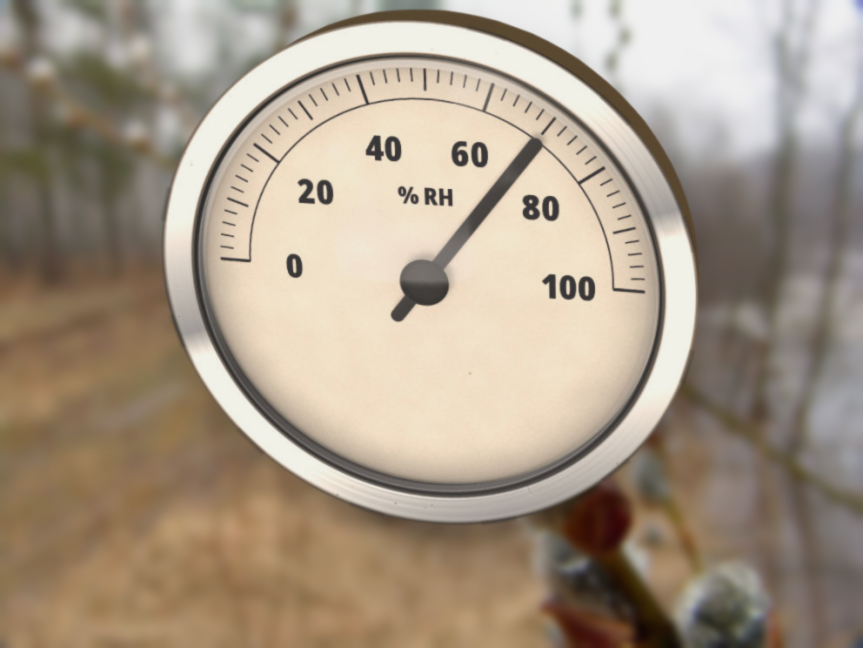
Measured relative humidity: 70 %
